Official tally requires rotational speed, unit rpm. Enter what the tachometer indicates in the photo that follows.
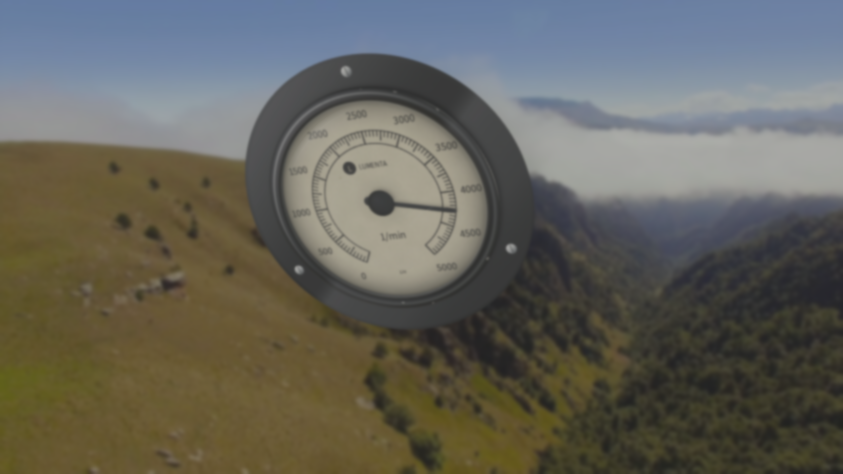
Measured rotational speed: 4250 rpm
